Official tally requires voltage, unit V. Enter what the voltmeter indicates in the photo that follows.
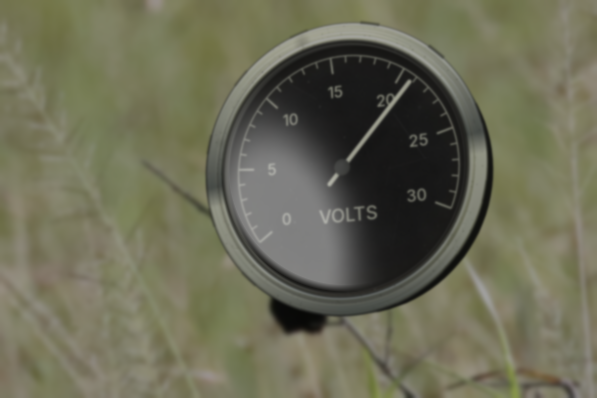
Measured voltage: 21 V
